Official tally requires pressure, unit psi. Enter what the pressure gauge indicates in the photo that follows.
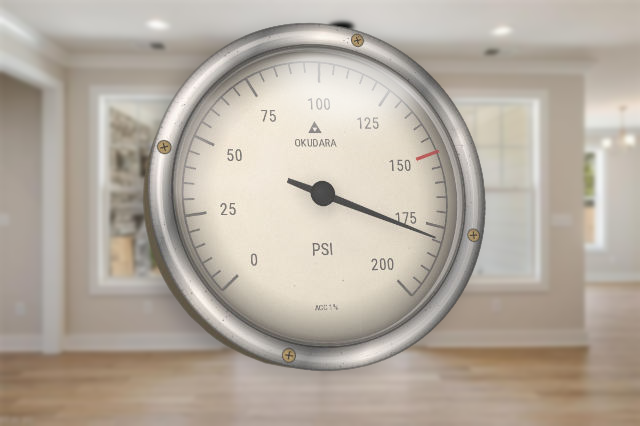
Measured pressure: 180 psi
